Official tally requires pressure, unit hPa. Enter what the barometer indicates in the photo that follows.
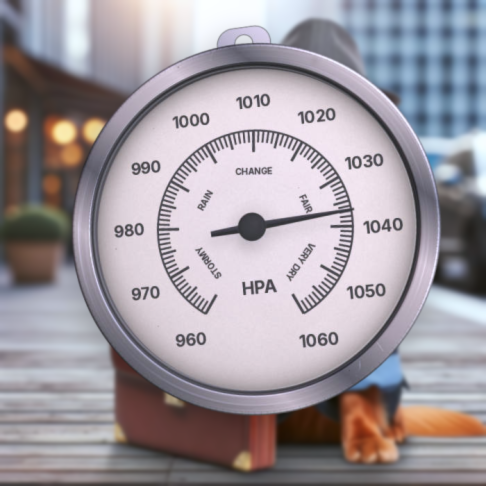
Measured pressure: 1037 hPa
